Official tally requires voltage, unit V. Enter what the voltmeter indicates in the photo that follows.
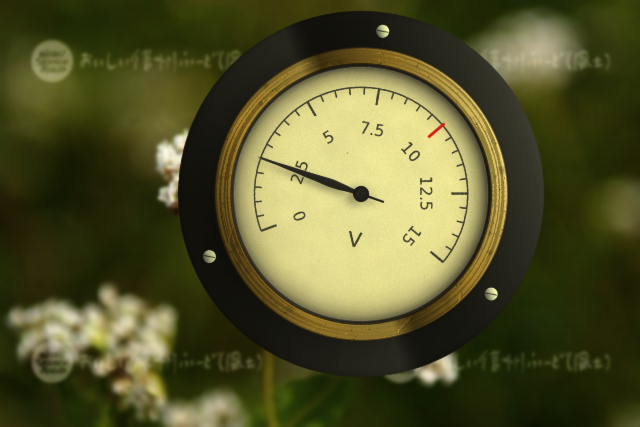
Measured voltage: 2.5 V
